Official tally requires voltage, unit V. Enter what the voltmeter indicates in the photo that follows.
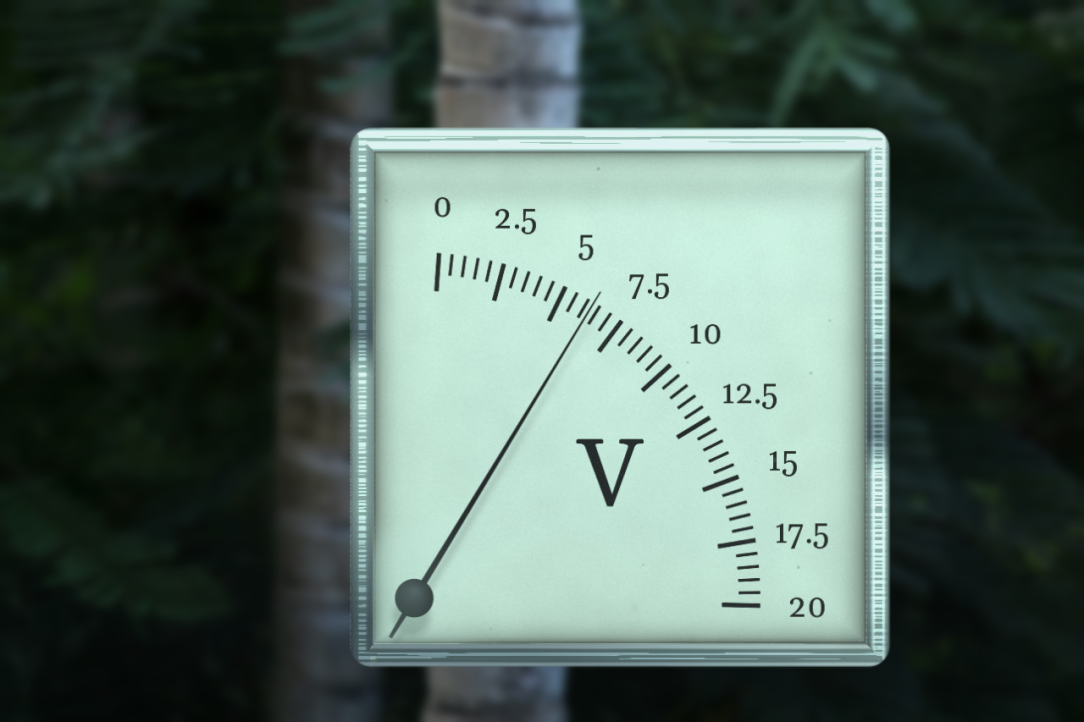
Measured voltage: 6.25 V
